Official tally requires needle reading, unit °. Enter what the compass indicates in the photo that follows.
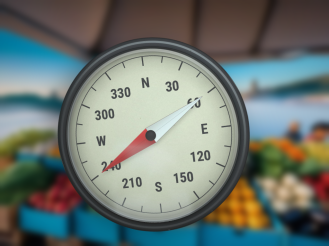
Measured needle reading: 240 °
